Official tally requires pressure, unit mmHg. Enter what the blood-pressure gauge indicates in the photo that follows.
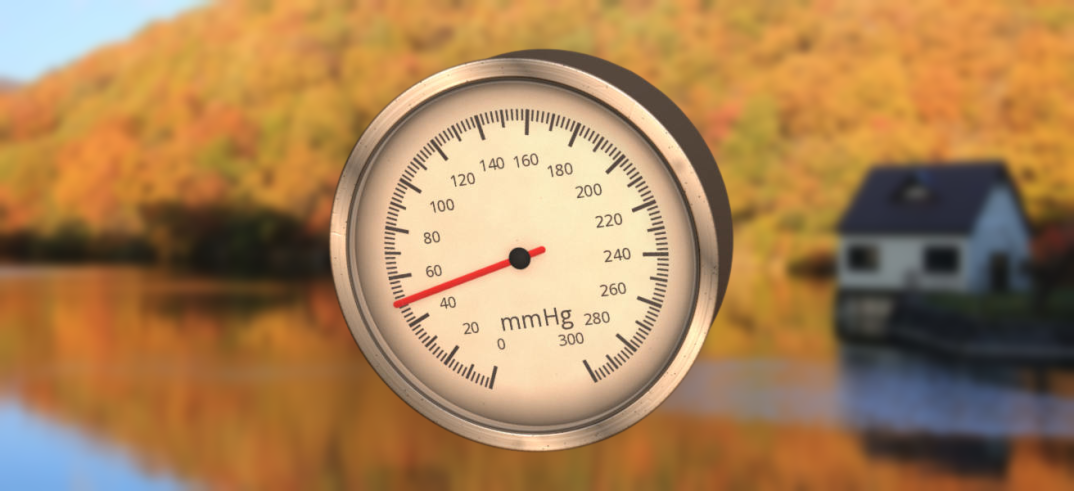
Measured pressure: 50 mmHg
